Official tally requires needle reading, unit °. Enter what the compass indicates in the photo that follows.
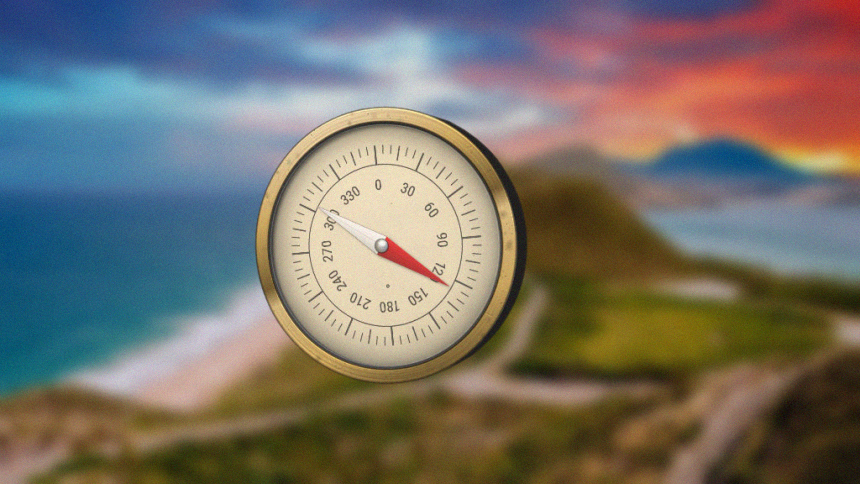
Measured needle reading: 125 °
